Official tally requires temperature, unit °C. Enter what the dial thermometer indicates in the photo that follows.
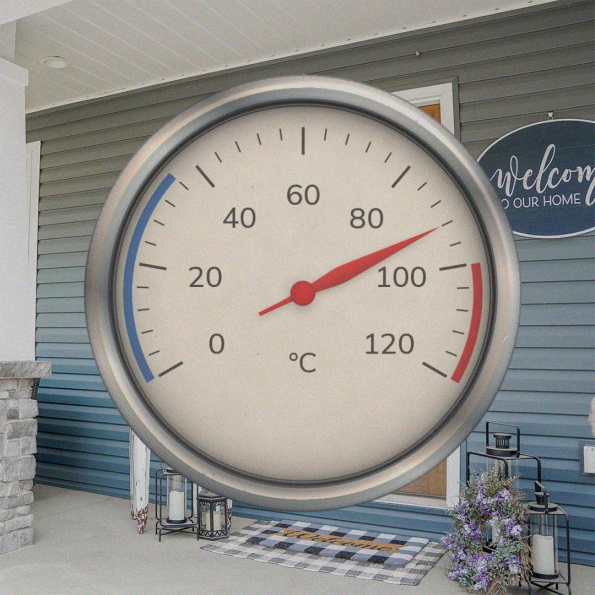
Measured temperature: 92 °C
